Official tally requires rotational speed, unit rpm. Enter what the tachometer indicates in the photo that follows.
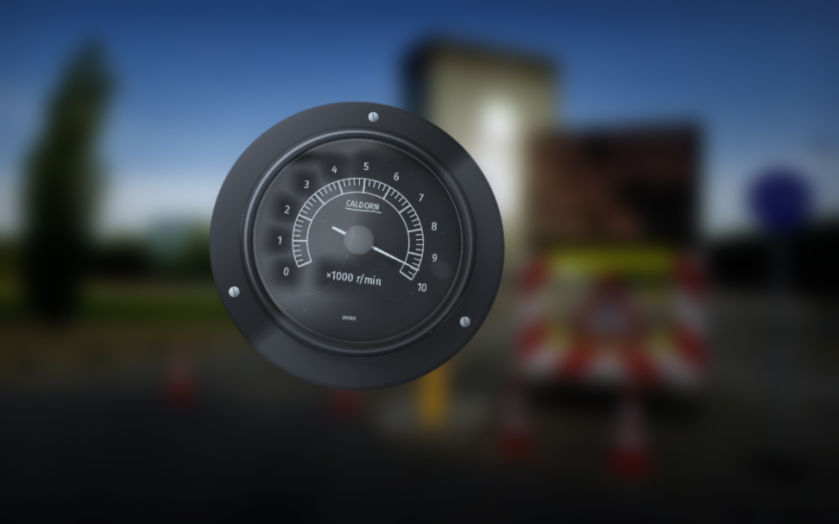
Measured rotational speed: 9600 rpm
